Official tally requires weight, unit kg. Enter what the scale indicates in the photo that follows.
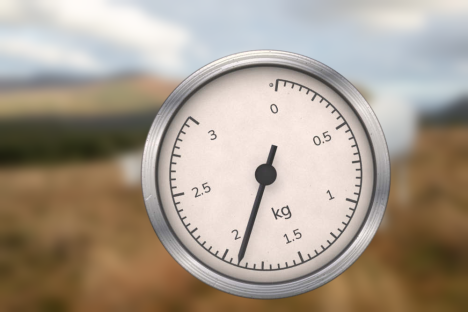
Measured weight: 1.9 kg
